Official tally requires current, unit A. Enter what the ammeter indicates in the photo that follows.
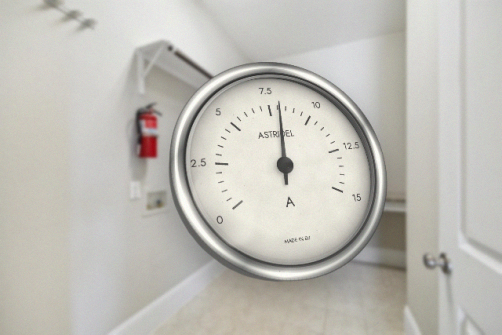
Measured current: 8 A
